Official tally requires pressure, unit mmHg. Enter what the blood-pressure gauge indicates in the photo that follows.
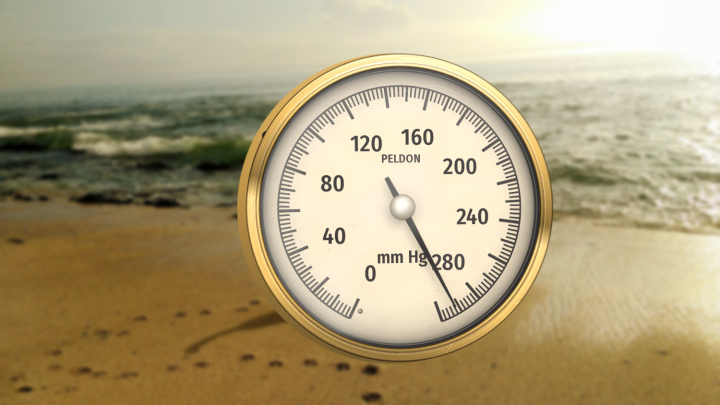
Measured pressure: 292 mmHg
